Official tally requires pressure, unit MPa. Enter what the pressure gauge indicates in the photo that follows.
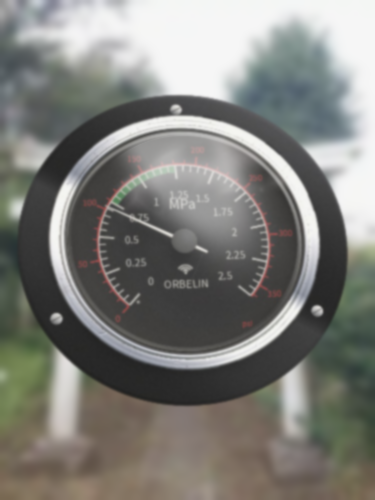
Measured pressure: 0.7 MPa
